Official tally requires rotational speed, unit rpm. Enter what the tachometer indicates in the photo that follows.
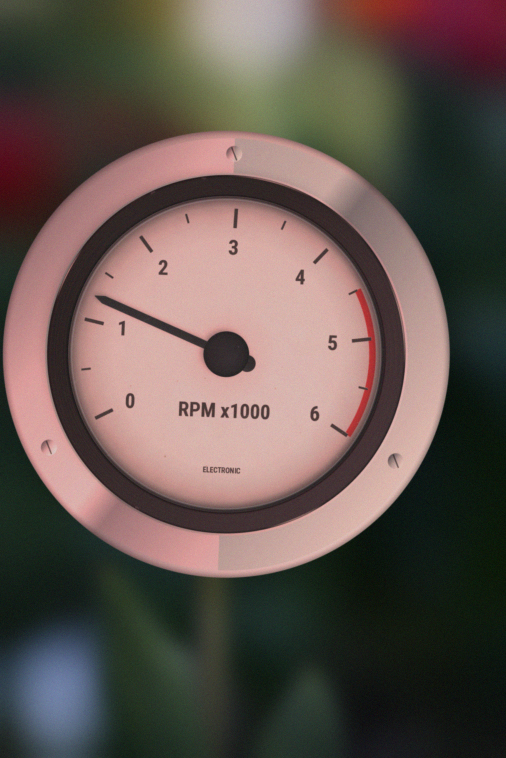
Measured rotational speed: 1250 rpm
